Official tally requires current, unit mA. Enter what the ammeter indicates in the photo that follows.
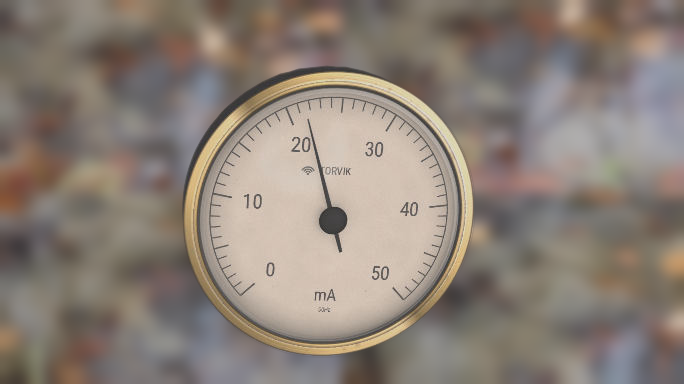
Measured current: 21.5 mA
